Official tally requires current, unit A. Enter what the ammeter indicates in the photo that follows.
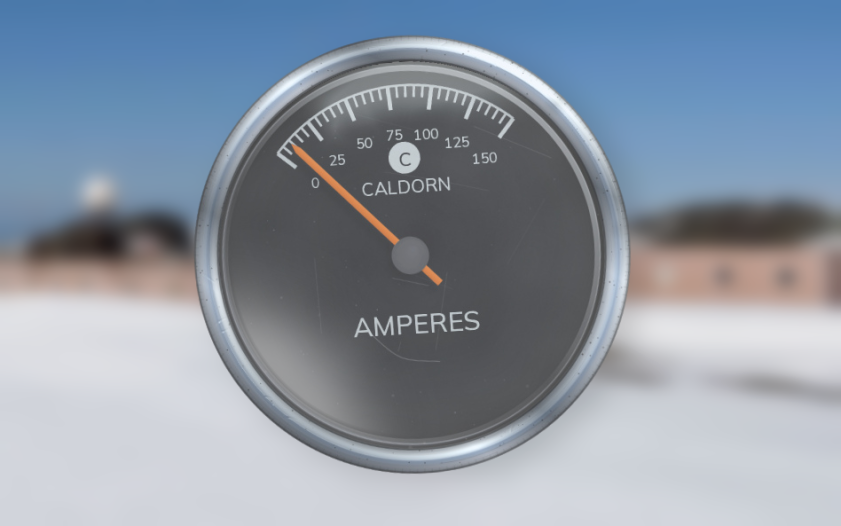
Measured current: 10 A
